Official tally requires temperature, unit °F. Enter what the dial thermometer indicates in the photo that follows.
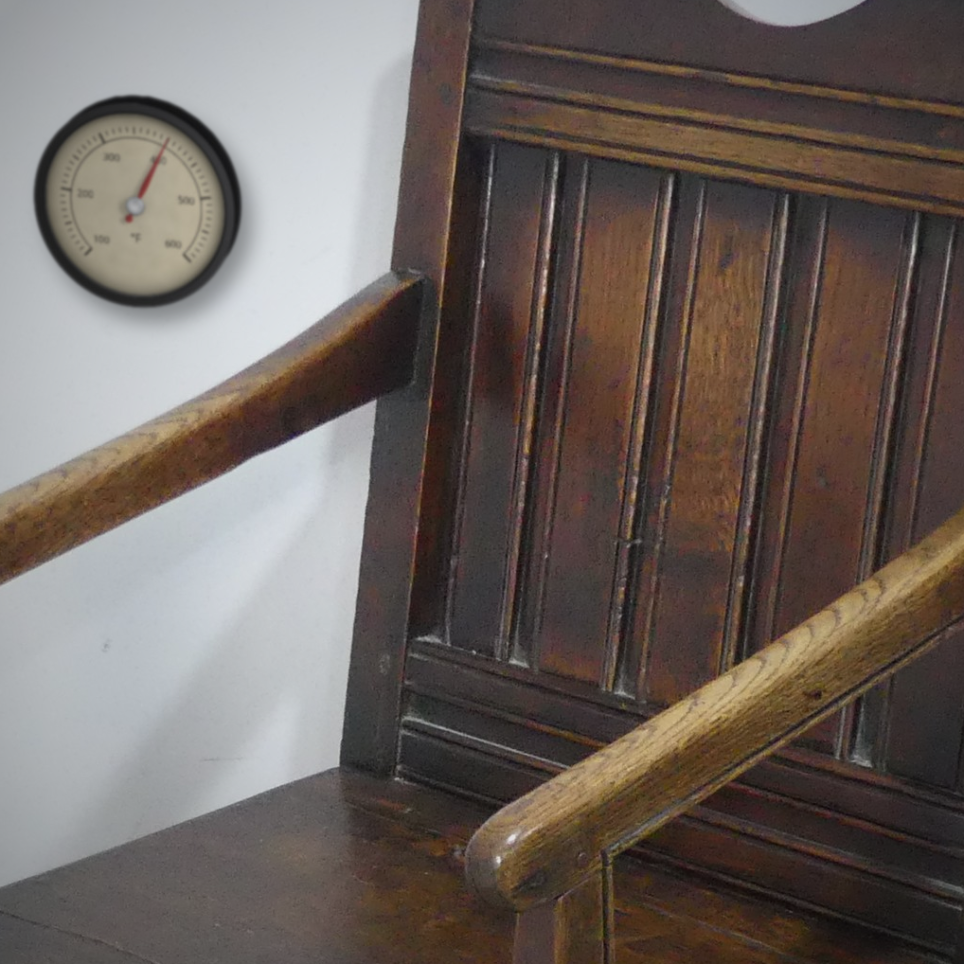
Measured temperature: 400 °F
